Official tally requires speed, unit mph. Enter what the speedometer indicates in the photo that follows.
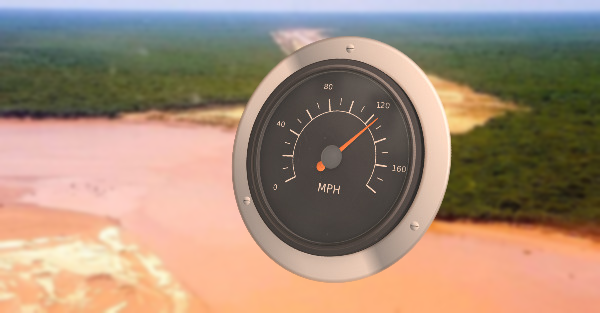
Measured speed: 125 mph
